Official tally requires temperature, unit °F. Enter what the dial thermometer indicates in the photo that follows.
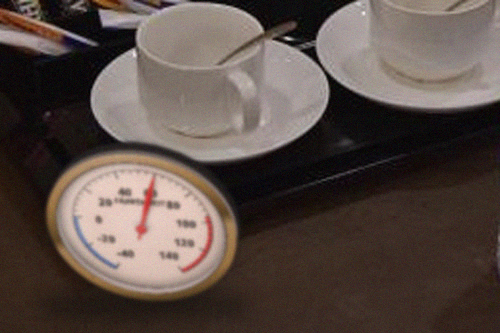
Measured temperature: 60 °F
